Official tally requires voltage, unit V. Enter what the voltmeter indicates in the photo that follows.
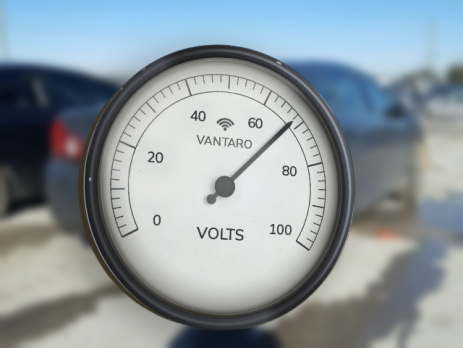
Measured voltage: 68 V
